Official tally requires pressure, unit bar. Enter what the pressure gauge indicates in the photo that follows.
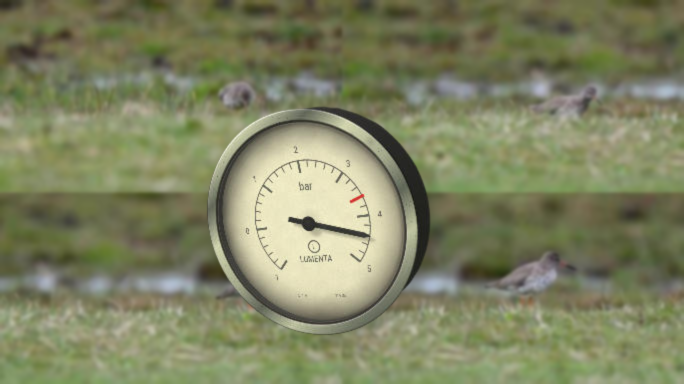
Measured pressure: 4.4 bar
